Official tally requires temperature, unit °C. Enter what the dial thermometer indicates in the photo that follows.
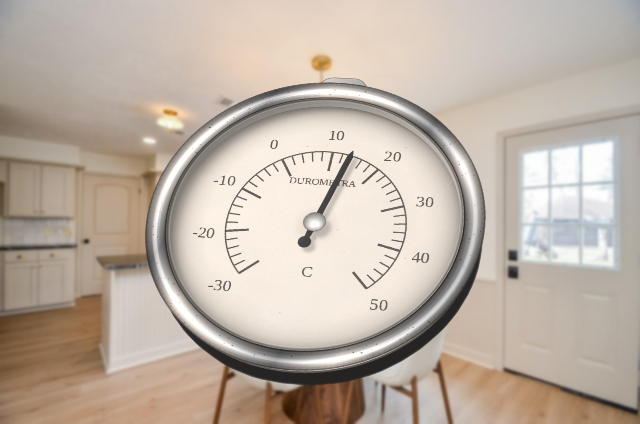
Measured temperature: 14 °C
